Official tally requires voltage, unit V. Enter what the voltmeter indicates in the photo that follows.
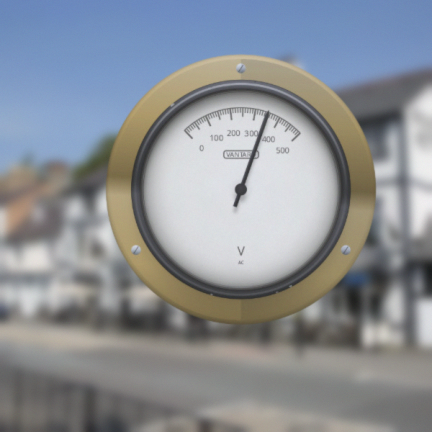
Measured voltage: 350 V
